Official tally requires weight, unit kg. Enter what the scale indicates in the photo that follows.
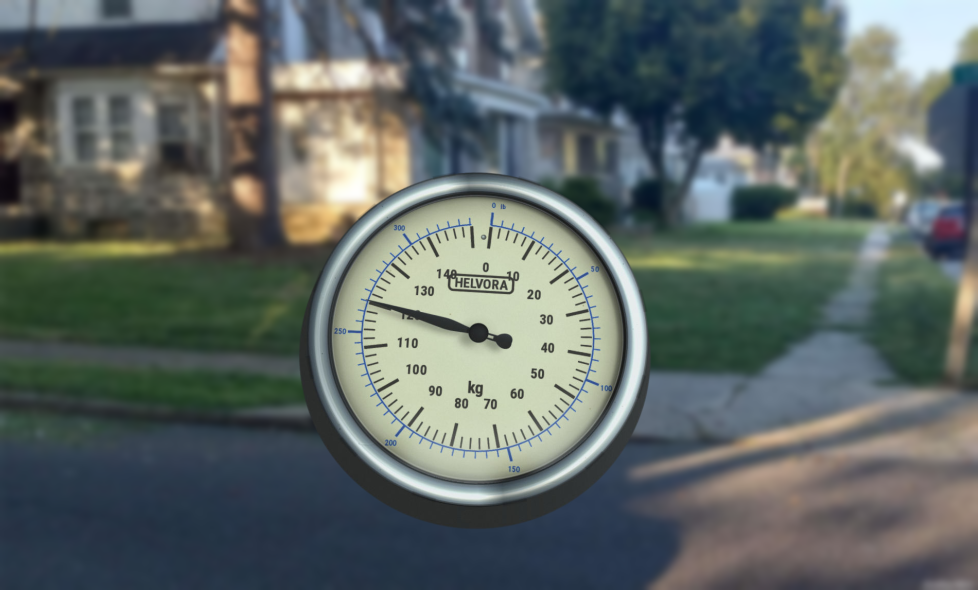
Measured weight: 120 kg
